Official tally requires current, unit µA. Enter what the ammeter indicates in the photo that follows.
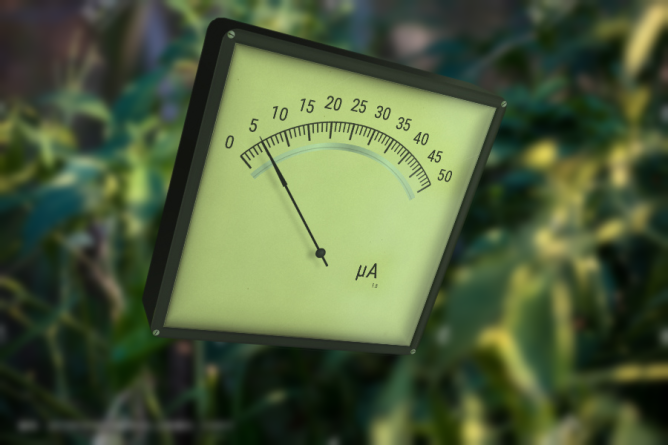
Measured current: 5 µA
